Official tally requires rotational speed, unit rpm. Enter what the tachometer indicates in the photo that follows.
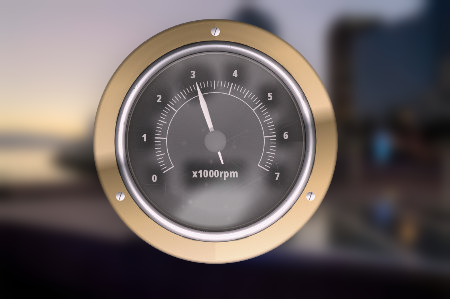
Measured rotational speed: 3000 rpm
